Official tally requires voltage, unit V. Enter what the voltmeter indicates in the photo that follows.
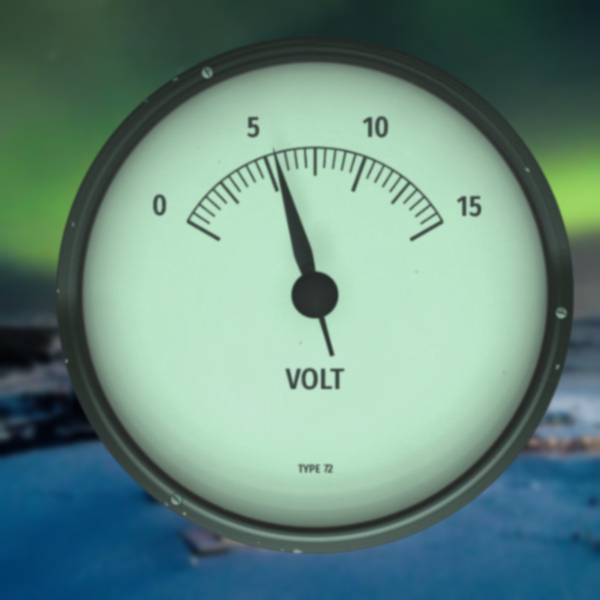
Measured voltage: 5.5 V
